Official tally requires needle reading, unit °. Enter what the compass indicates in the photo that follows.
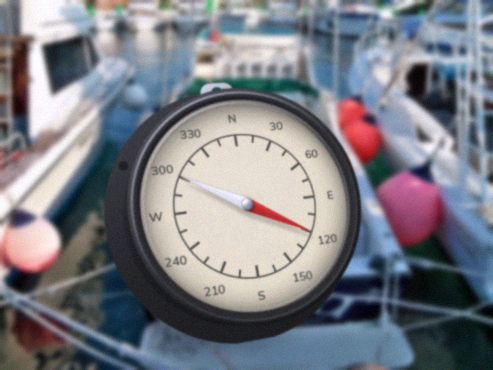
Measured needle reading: 120 °
